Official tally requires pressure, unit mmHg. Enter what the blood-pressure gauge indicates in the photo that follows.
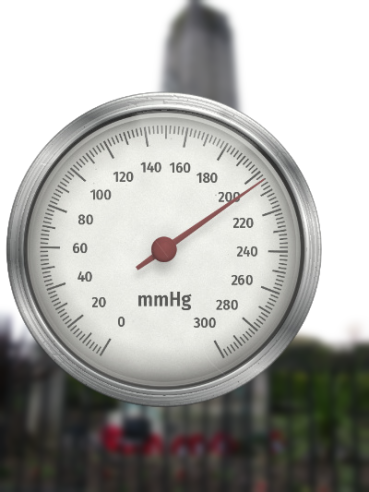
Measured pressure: 204 mmHg
